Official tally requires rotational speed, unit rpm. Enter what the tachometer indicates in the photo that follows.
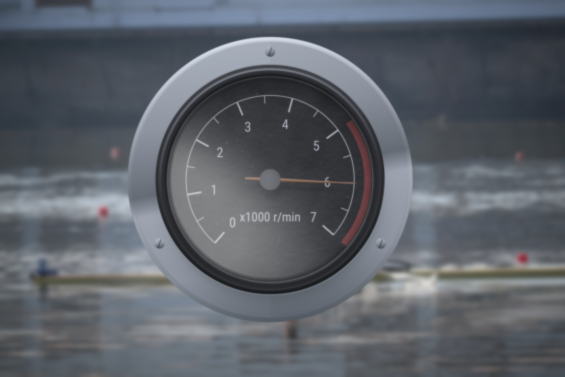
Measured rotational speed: 6000 rpm
